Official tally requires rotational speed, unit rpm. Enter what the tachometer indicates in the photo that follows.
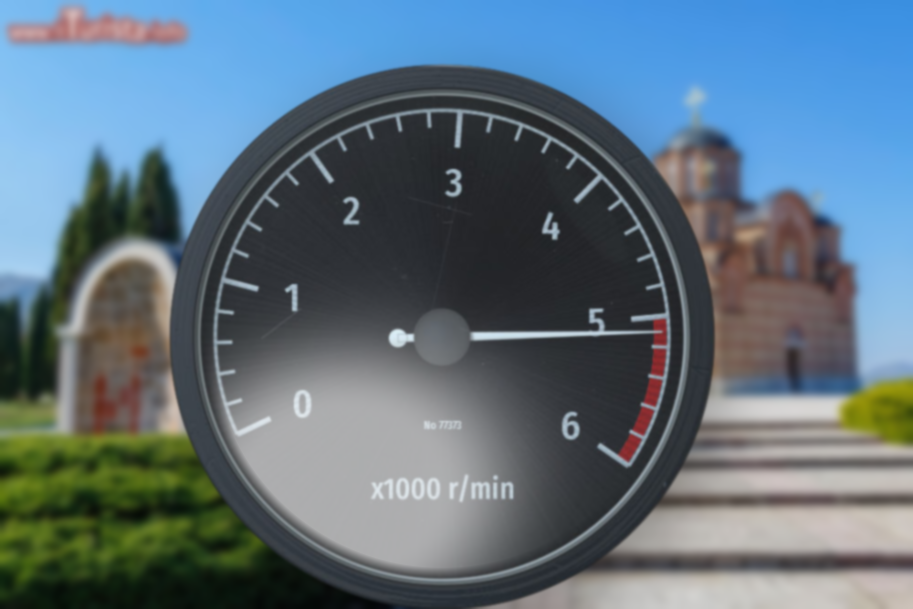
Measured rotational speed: 5100 rpm
